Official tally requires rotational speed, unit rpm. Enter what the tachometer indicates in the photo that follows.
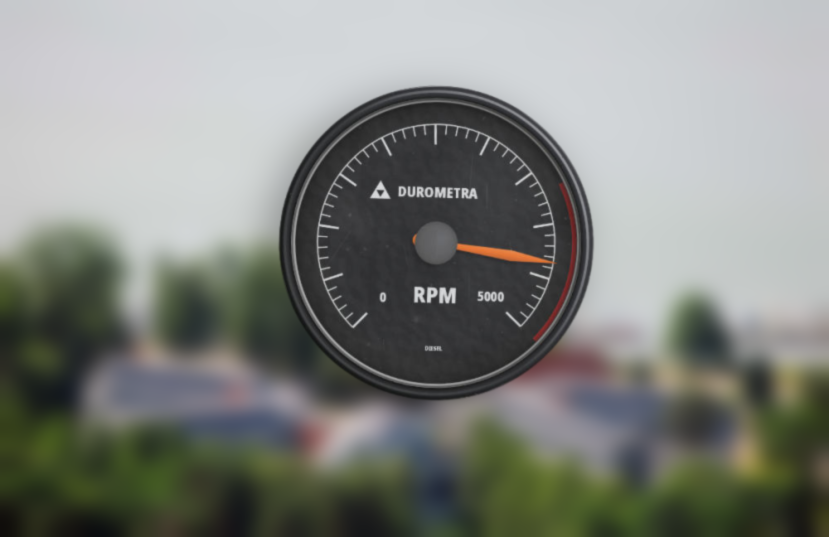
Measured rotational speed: 4350 rpm
